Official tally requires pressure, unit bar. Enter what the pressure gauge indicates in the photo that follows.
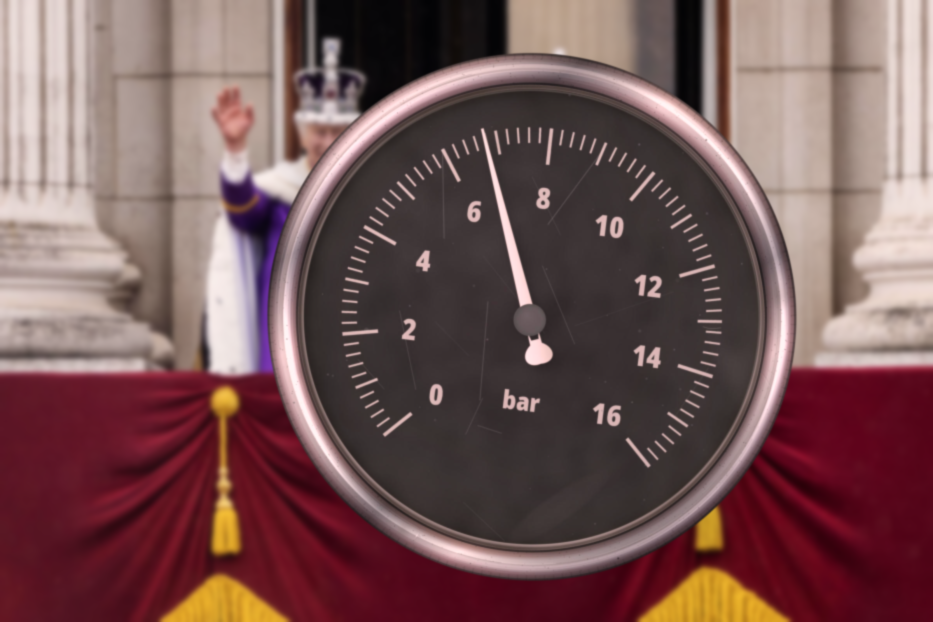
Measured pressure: 6.8 bar
